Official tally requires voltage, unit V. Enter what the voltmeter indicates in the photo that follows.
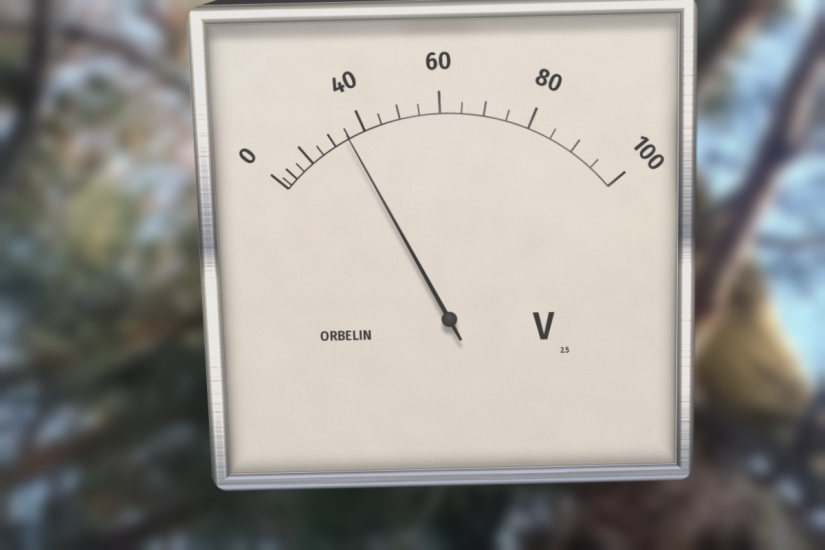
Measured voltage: 35 V
